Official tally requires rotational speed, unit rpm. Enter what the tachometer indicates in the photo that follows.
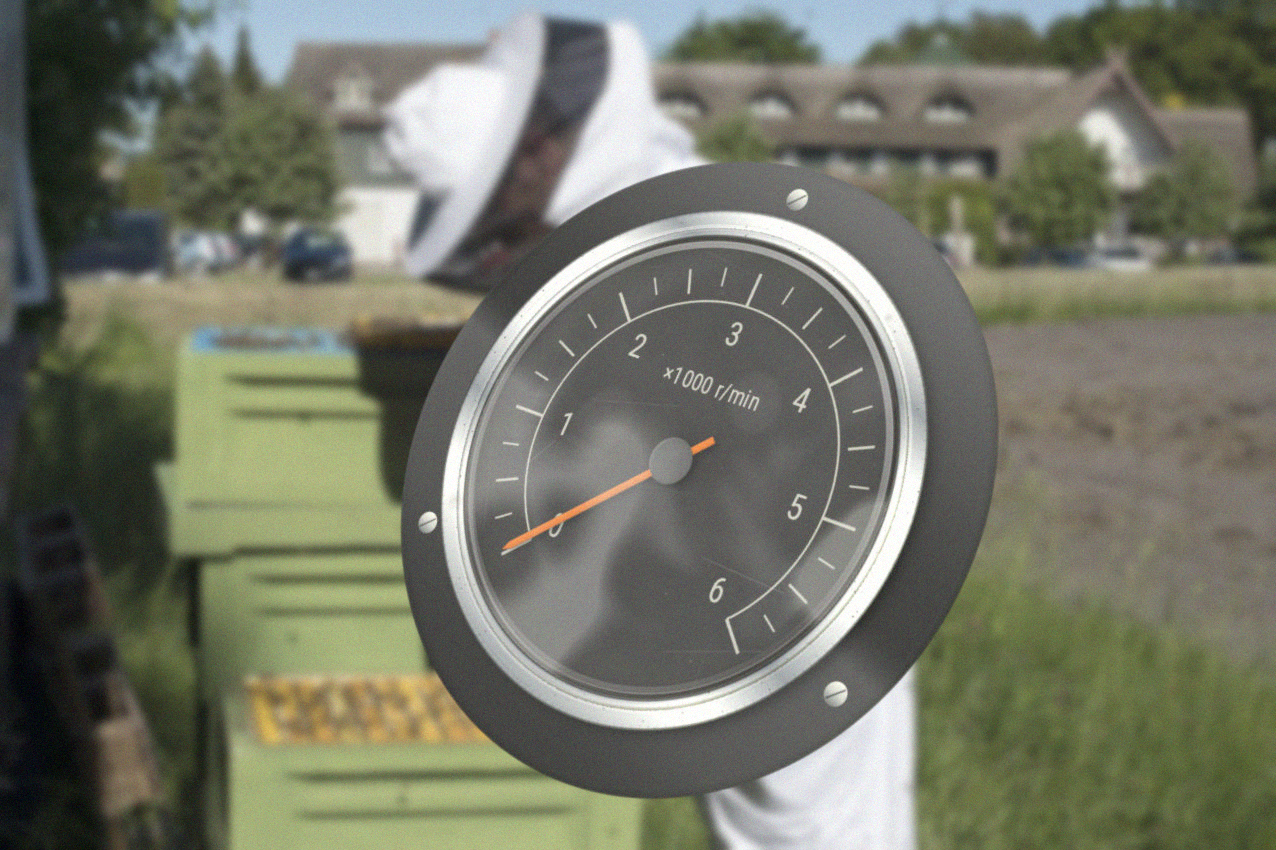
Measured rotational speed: 0 rpm
